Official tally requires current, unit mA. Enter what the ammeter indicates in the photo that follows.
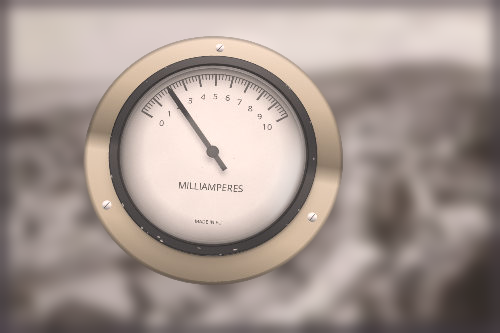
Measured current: 2 mA
